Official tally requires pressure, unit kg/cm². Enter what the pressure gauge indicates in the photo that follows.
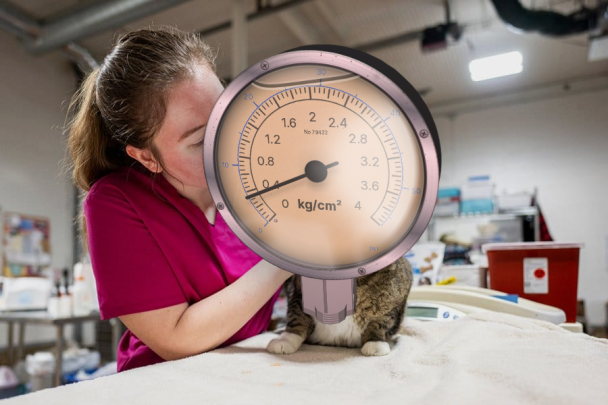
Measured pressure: 0.35 kg/cm²
